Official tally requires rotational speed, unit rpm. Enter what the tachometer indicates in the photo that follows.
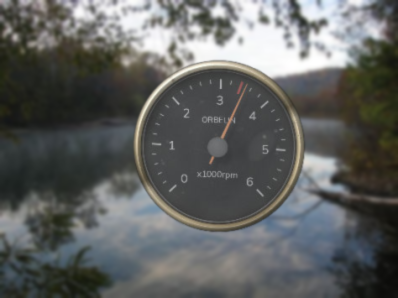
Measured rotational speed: 3500 rpm
